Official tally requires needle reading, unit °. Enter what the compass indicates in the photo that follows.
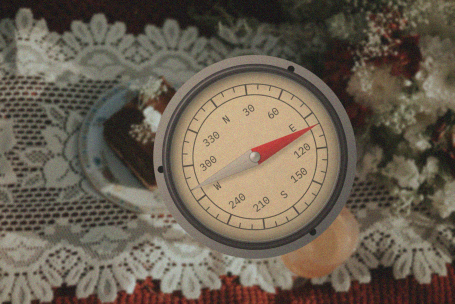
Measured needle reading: 100 °
